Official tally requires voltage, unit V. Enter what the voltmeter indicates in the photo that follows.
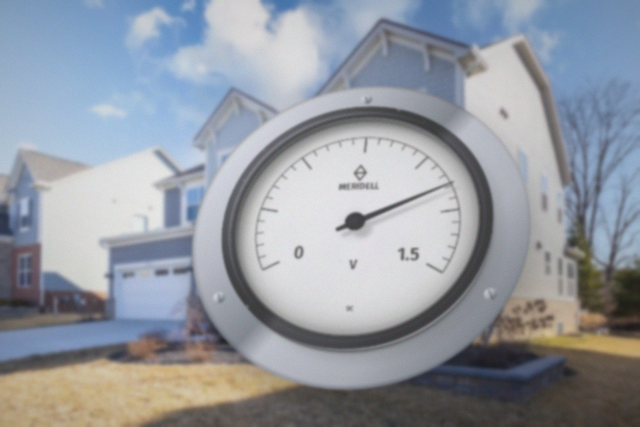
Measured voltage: 1.15 V
